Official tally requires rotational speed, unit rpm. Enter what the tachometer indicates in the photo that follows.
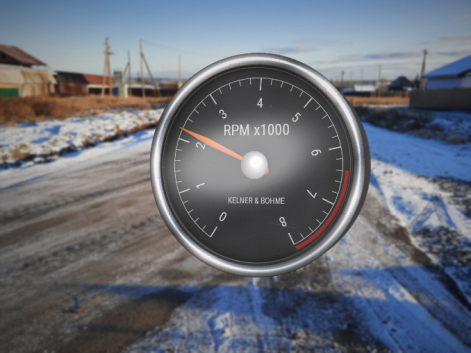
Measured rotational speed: 2200 rpm
